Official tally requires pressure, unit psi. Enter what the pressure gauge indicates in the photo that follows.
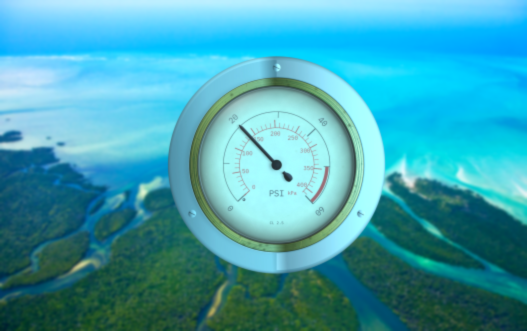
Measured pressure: 20 psi
